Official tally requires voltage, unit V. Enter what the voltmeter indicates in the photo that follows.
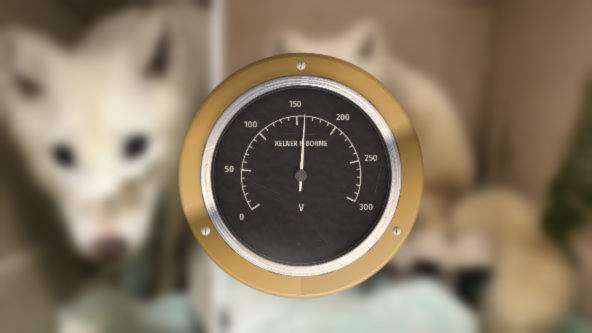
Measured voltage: 160 V
